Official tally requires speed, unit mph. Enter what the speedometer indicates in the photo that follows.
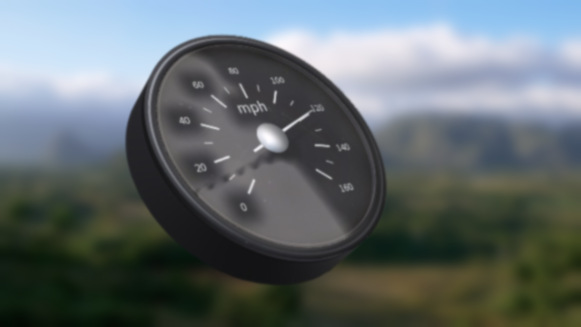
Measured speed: 120 mph
